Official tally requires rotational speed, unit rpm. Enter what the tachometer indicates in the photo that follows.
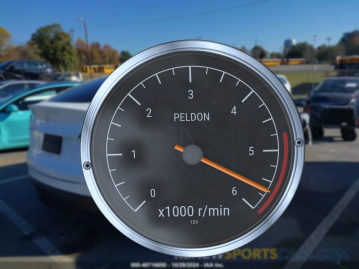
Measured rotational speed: 5625 rpm
